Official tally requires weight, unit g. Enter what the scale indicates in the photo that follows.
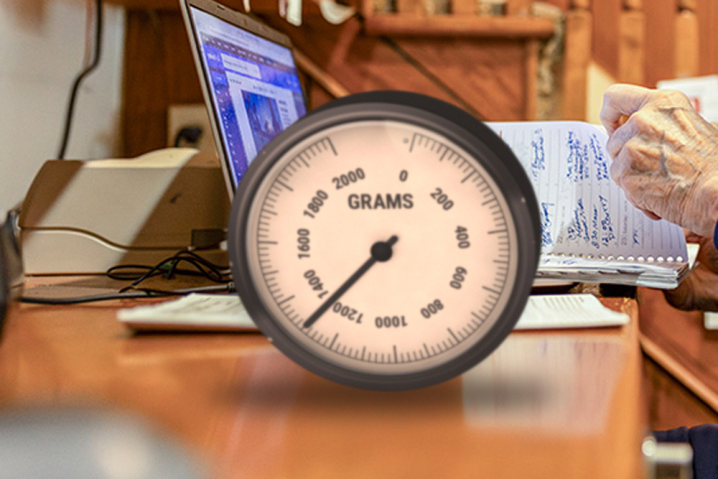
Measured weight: 1300 g
